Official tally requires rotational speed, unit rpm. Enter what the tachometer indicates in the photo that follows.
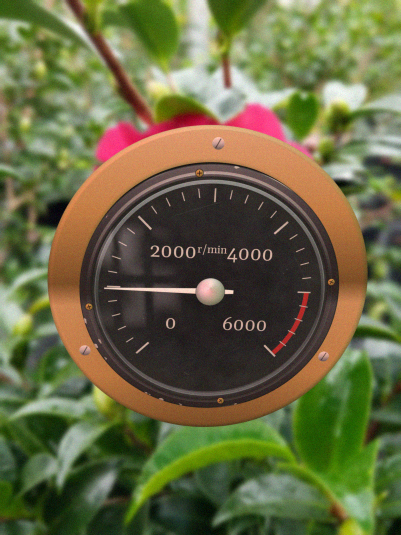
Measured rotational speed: 1000 rpm
